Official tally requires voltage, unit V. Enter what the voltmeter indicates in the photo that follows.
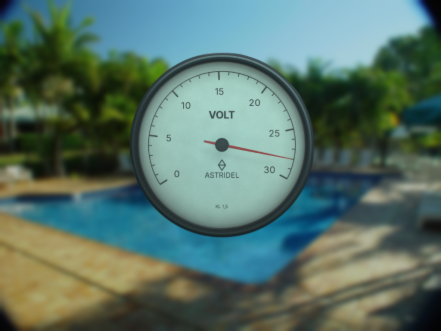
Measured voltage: 28 V
